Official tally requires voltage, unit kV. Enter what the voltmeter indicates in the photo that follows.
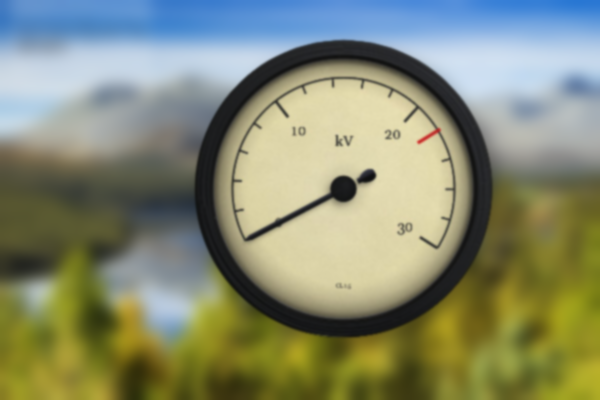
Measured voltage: 0 kV
